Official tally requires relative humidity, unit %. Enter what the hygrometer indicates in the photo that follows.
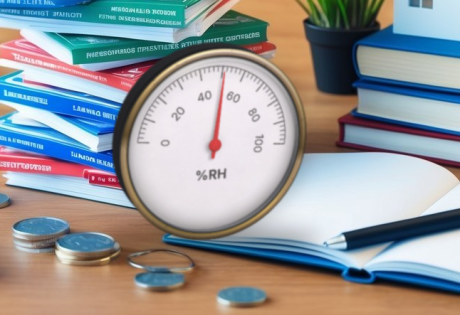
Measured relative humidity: 50 %
